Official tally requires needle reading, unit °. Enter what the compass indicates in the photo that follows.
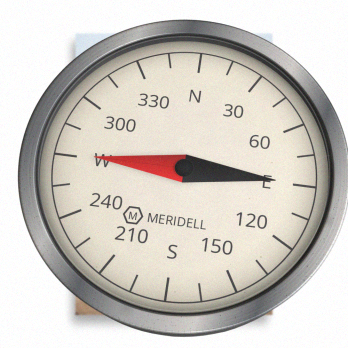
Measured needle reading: 270 °
